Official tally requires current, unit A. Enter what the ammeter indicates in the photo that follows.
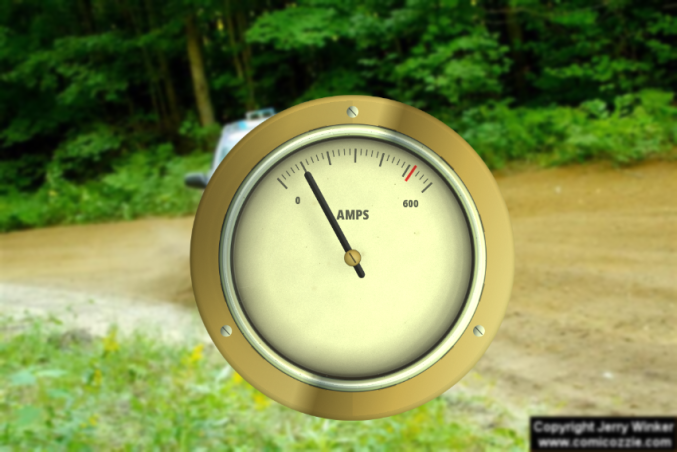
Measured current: 100 A
